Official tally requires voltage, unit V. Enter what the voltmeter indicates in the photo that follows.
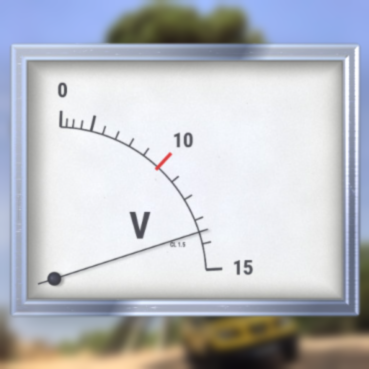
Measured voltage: 13.5 V
